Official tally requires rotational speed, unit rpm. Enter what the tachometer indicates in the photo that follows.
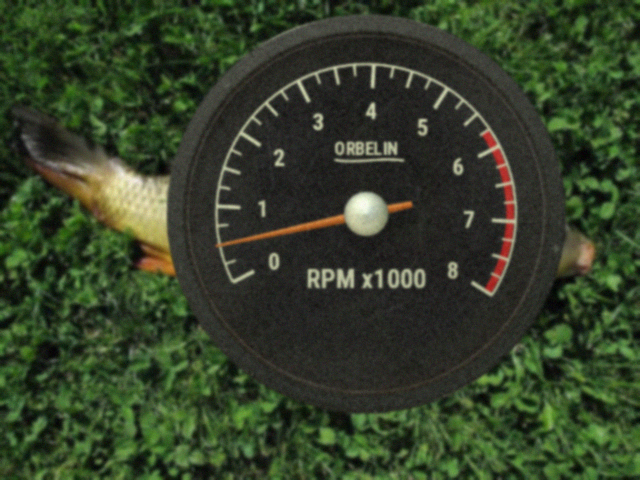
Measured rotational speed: 500 rpm
